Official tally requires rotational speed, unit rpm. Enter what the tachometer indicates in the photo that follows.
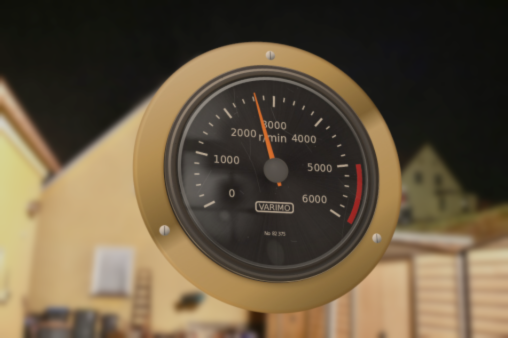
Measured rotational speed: 2600 rpm
